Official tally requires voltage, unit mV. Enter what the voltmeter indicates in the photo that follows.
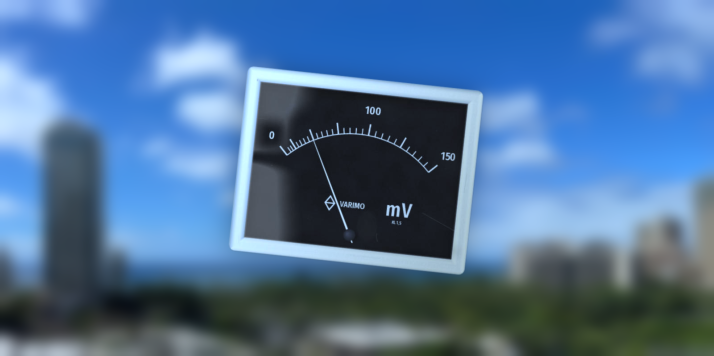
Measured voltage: 50 mV
